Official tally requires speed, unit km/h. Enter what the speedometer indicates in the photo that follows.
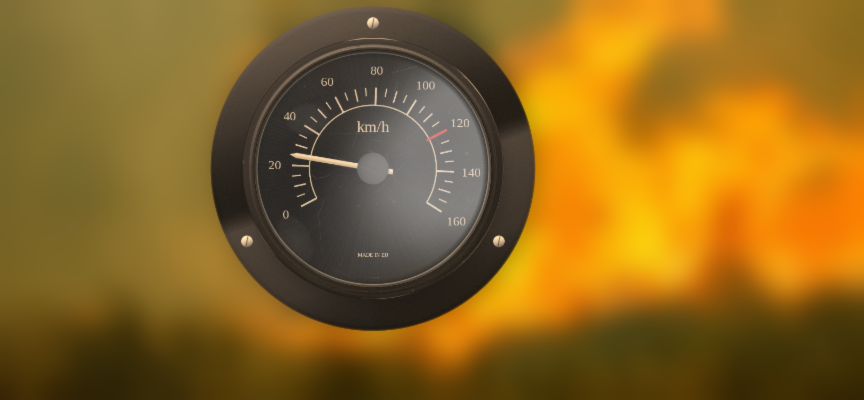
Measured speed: 25 km/h
